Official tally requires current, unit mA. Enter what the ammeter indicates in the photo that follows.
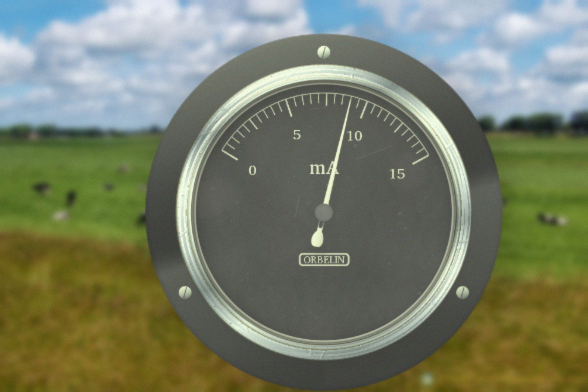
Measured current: 9 mA
